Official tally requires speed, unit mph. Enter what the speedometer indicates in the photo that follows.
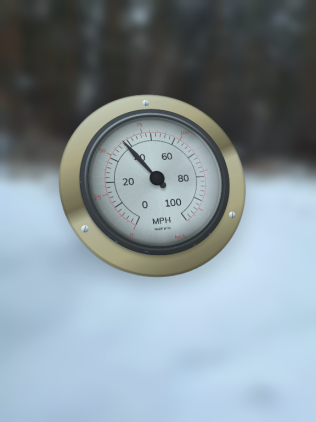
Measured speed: 38 mph
